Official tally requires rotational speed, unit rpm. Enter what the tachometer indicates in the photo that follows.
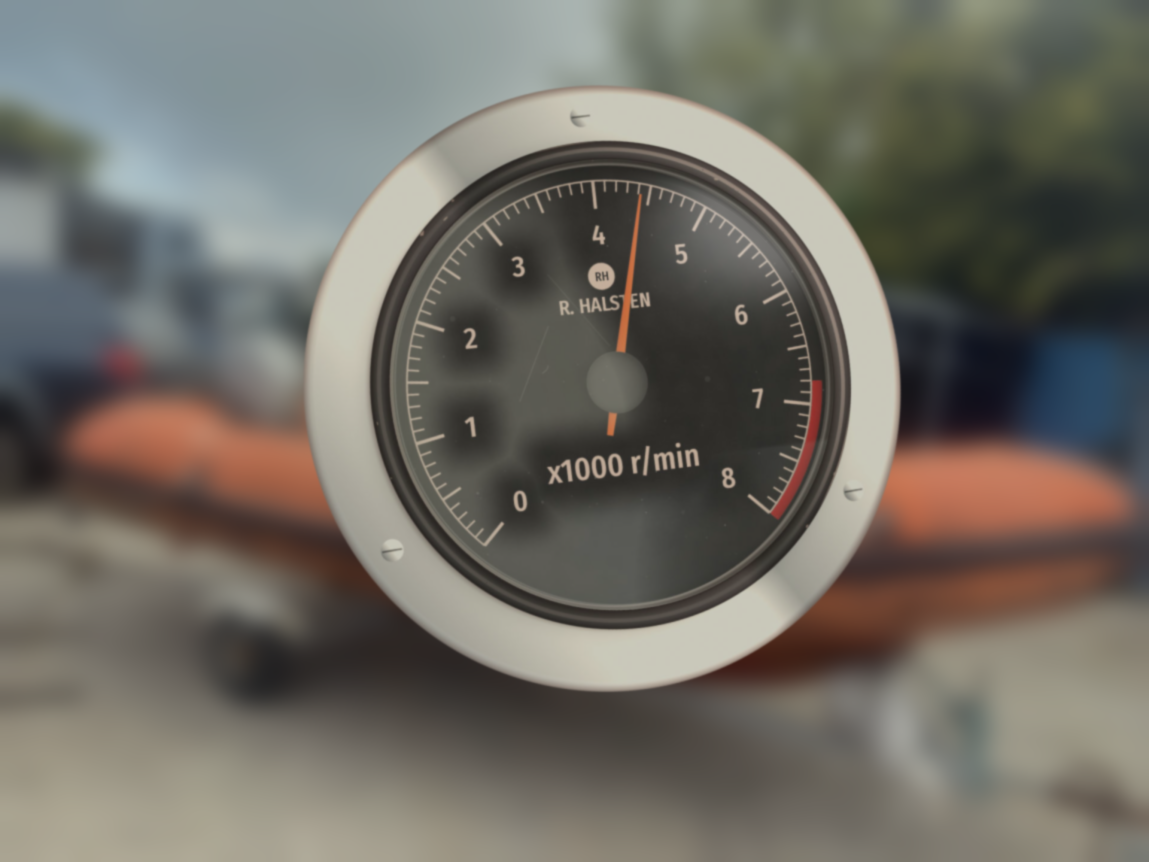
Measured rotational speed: 4400 rpm
